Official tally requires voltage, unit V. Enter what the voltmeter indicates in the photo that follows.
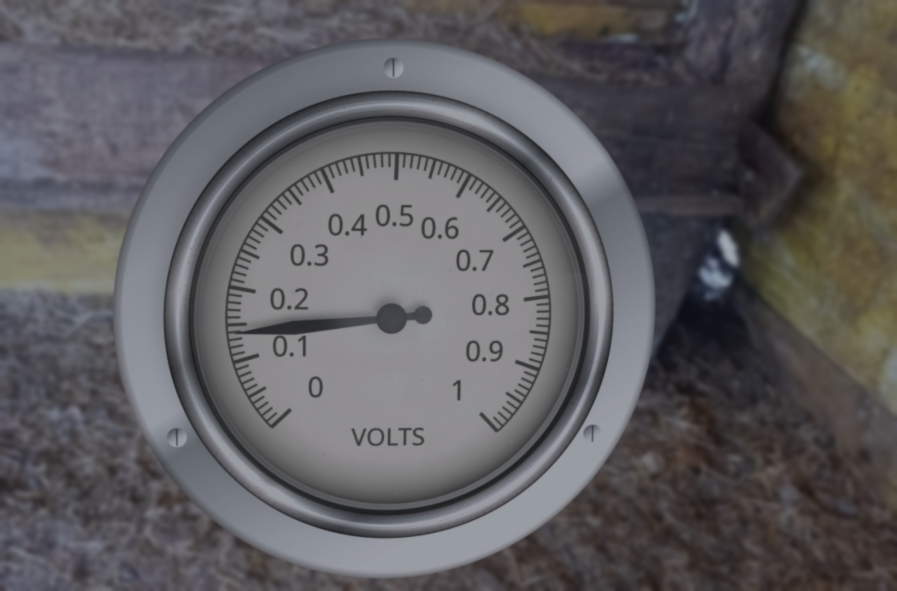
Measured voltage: 0.14 V
